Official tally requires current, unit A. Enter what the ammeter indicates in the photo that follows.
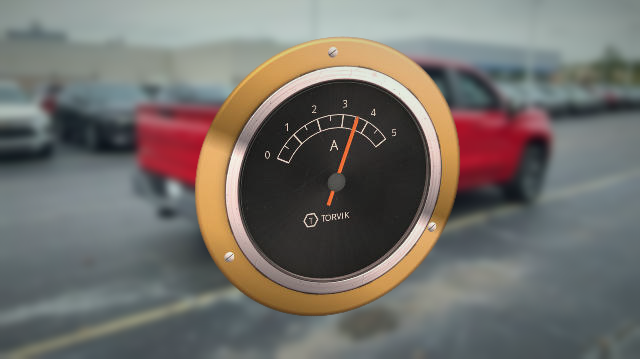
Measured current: 3.5 A
